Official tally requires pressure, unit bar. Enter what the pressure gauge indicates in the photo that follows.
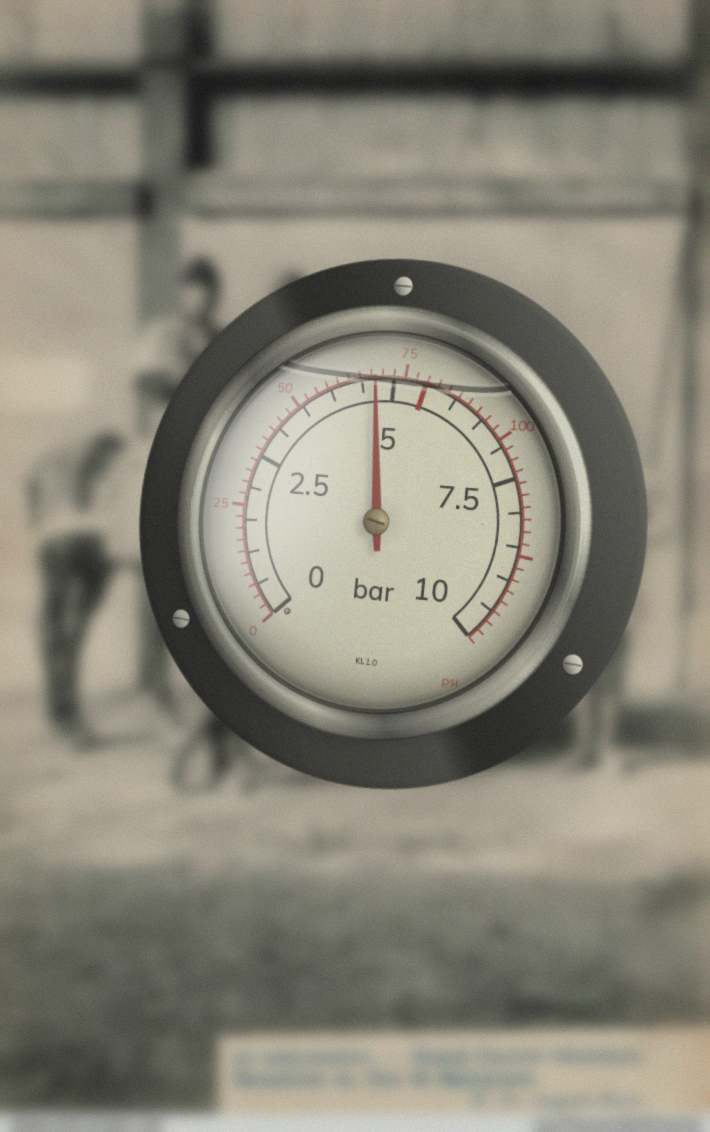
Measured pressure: 4.75 bar
